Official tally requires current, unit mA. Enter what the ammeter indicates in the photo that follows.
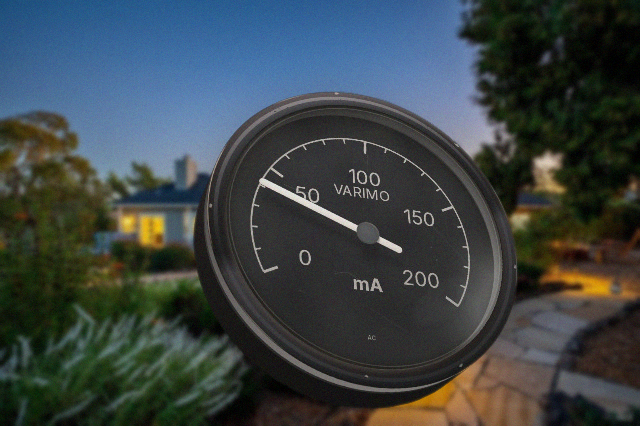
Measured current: 40 mA
